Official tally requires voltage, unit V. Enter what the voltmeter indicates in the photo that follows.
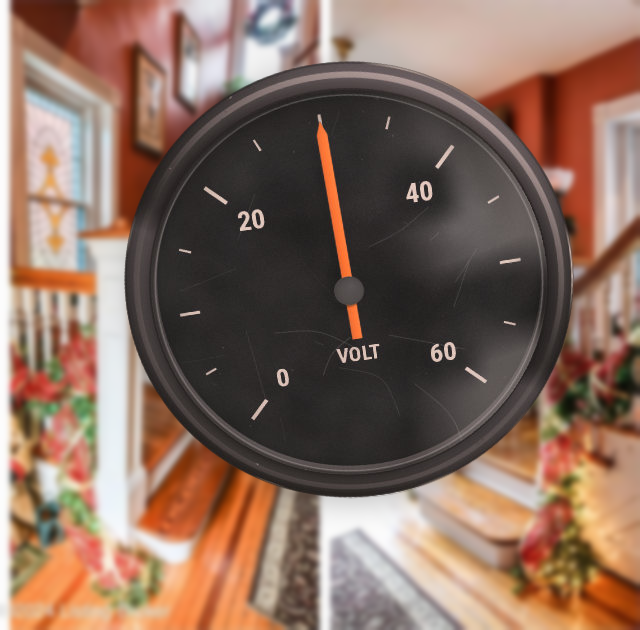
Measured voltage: 30 V
